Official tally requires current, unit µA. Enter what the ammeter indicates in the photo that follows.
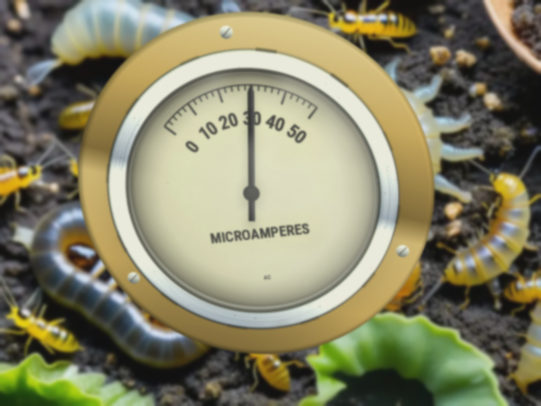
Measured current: 30 µA
